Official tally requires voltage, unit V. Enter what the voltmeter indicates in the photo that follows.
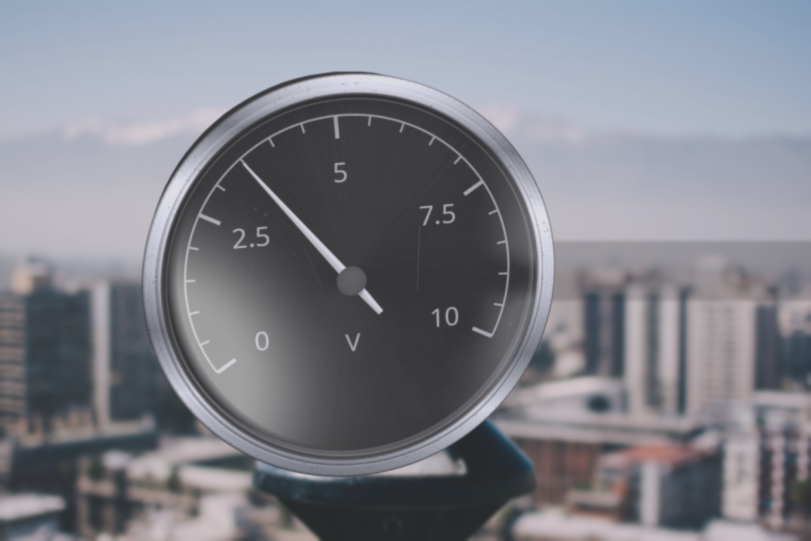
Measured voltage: 3.5 V
